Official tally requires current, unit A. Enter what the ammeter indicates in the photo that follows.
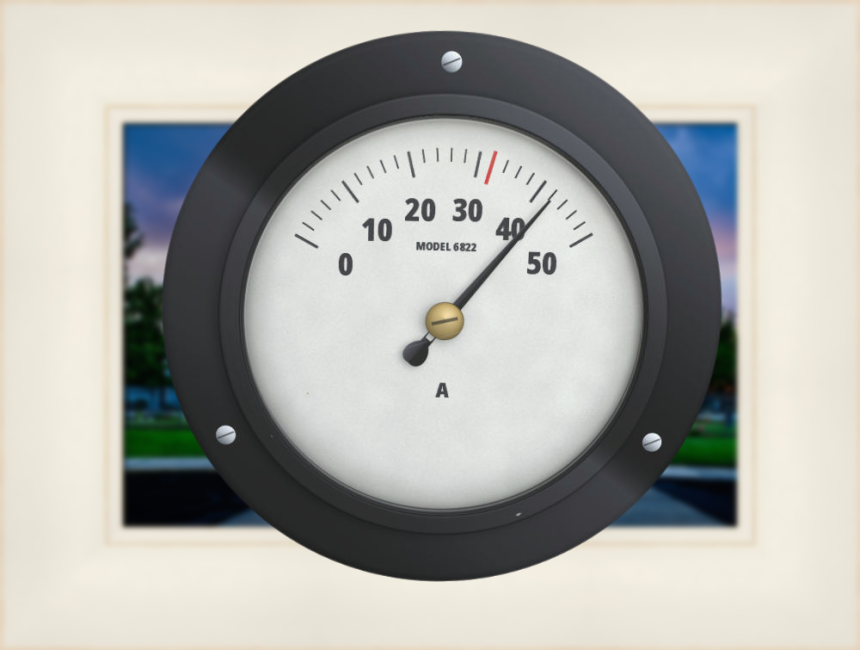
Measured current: 42 A
